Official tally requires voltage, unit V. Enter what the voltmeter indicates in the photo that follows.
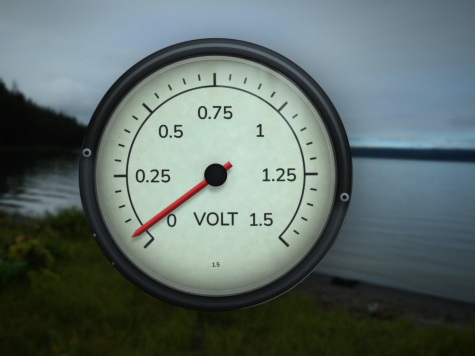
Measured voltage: 0.05 V
